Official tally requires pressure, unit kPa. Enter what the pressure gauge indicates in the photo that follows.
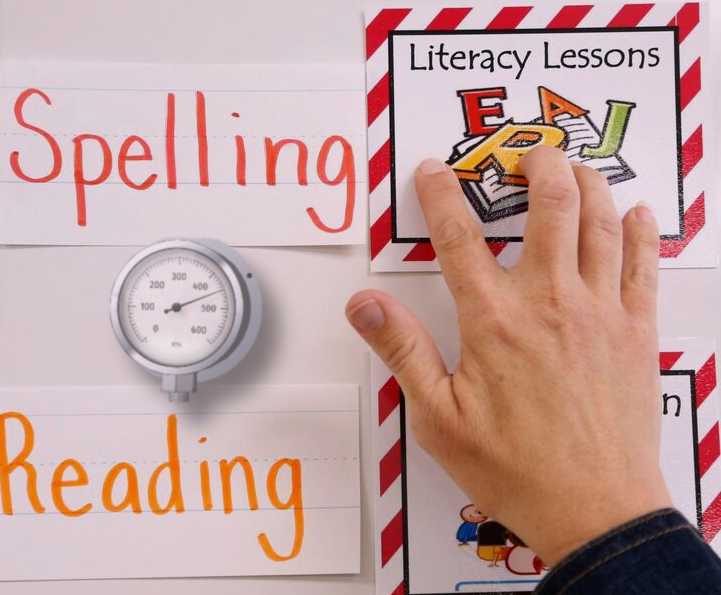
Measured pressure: 450 kPa
